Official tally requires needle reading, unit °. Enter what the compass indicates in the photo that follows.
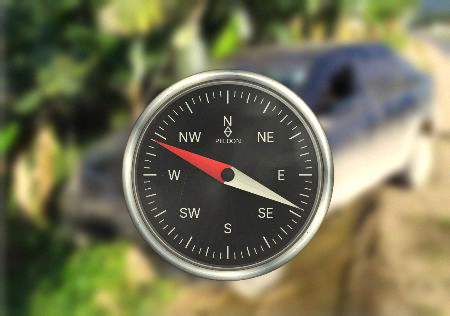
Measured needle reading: 295 °
